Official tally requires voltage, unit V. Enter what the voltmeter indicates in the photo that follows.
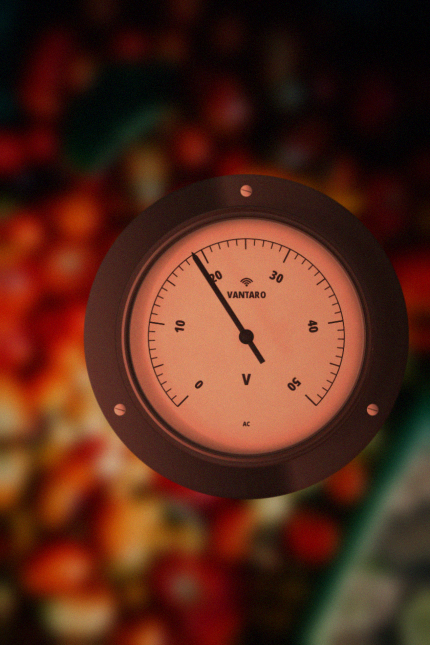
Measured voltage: 19 V
